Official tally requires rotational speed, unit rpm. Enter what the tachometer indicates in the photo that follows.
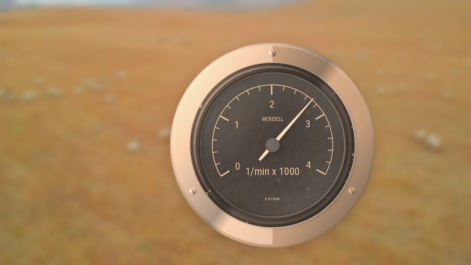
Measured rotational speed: 2700 rpm
